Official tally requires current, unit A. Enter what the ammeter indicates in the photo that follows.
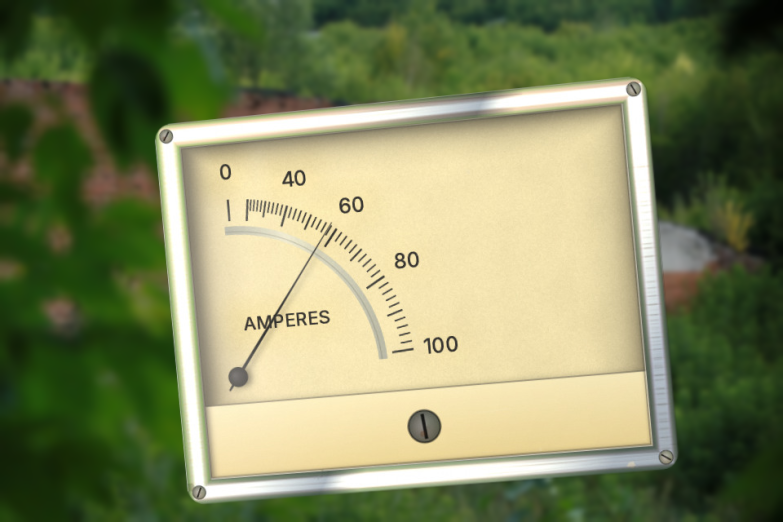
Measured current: 58 A
